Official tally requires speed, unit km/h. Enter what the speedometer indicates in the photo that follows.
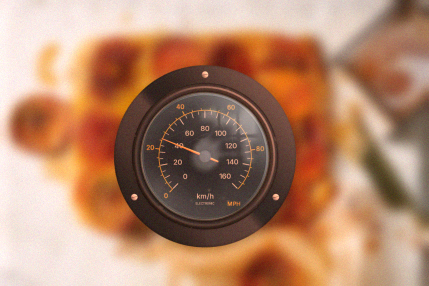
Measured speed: 40 km/h
